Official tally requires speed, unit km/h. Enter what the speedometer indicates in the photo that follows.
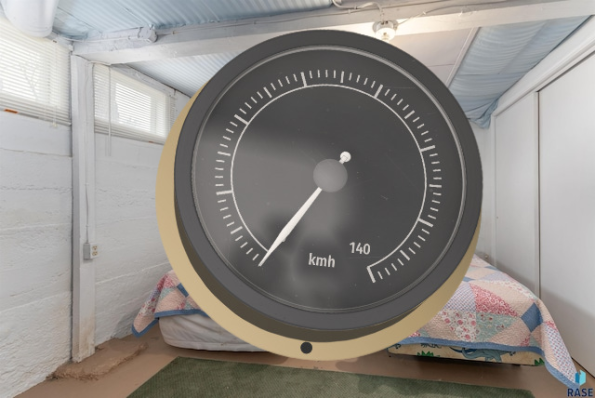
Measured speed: 0 km/h
